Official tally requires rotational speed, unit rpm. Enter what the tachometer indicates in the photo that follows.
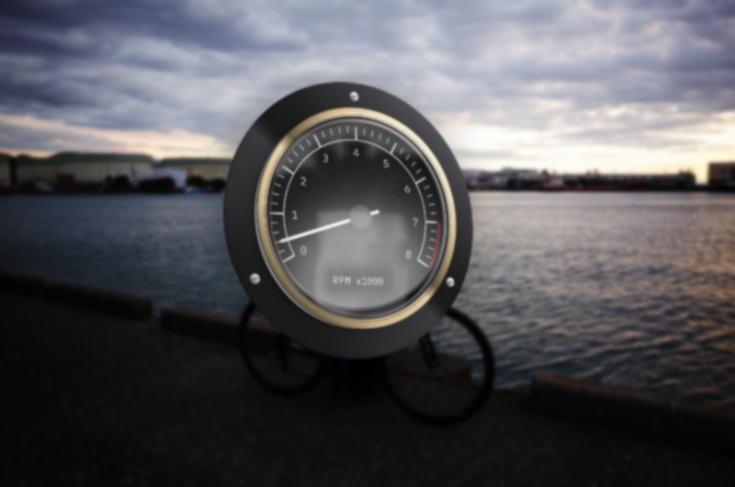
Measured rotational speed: 400 rpm
